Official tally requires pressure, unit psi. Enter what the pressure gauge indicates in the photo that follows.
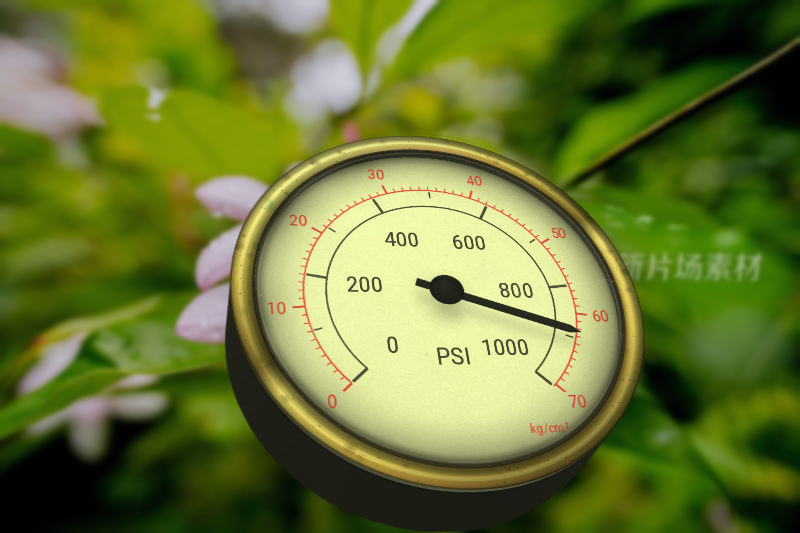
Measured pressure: 900 psi
